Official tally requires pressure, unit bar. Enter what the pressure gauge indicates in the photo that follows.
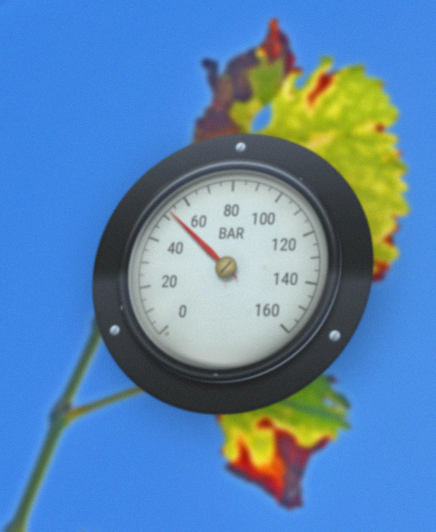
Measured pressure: 52.5 bar
